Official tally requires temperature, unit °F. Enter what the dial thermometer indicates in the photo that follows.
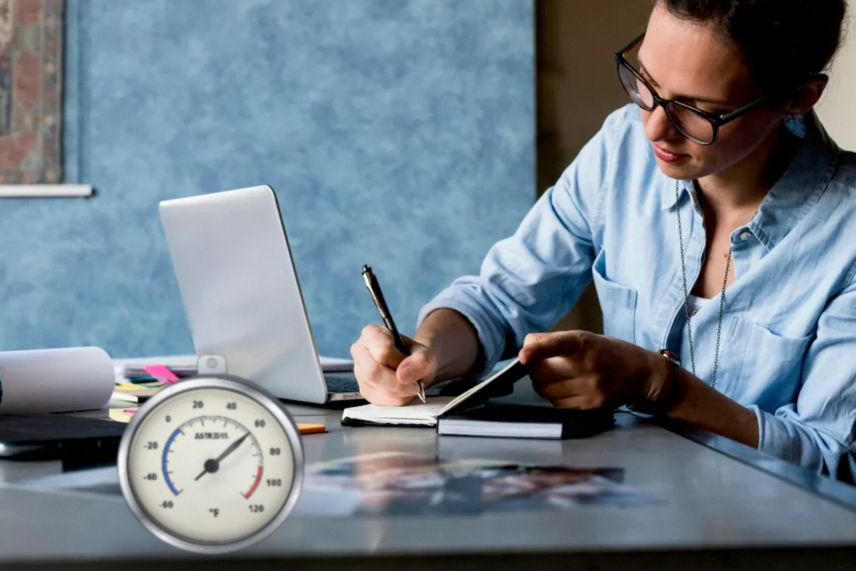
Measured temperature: 60 °F
